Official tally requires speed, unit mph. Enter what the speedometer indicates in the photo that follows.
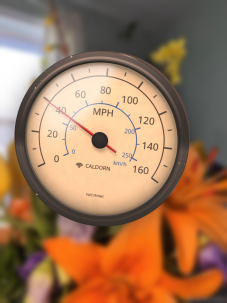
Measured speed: 40 mph
